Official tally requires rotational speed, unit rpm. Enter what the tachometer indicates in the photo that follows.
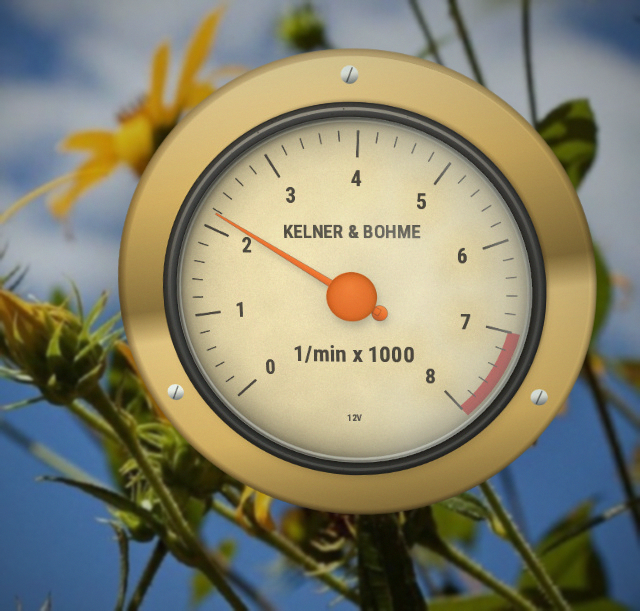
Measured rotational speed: 2200 rpm
